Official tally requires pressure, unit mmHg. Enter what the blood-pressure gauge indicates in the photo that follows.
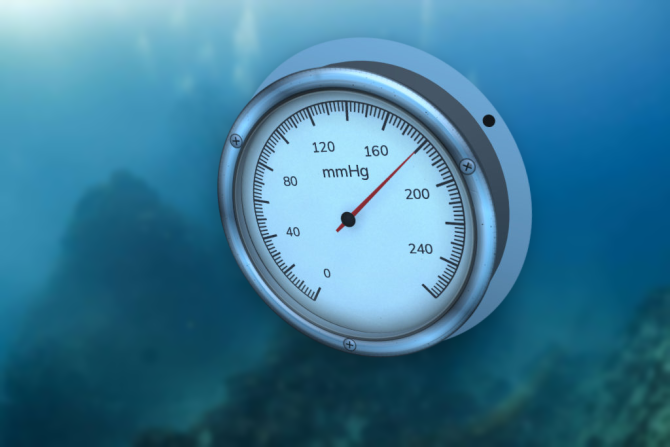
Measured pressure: 180 mmHg
